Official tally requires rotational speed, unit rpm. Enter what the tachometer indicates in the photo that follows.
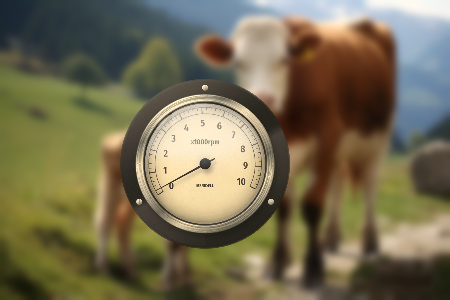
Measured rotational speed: 200 rpm
